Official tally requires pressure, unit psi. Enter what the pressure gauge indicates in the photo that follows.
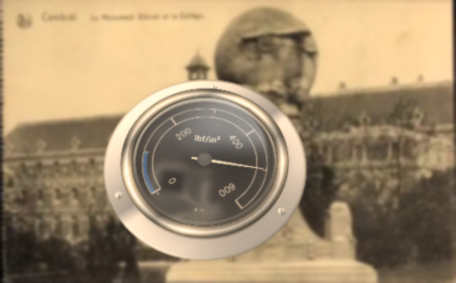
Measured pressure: 500 psi
